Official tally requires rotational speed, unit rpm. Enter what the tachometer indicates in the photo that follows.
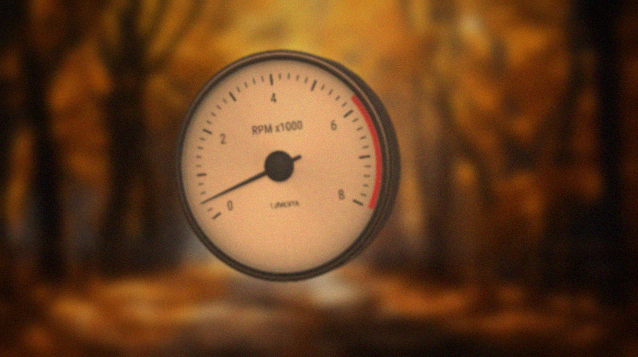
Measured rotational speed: 400 rpm
